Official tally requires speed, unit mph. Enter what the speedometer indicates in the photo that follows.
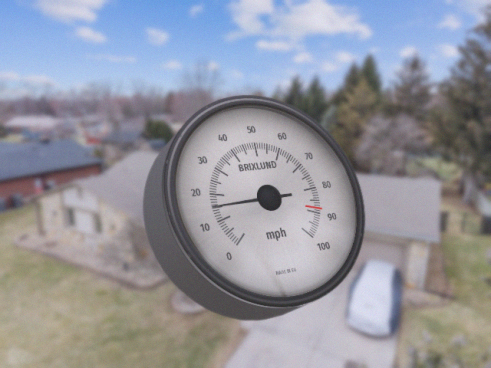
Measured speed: 15 mph
